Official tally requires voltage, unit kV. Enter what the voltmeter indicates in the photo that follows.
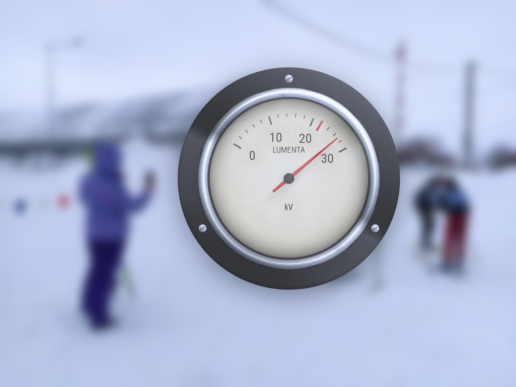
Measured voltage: 27 kV
